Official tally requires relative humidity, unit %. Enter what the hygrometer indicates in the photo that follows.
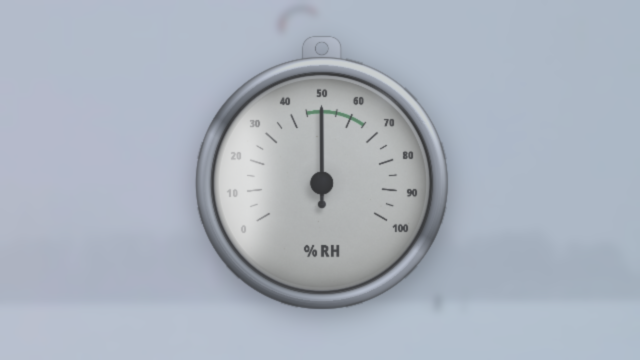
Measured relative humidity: 50 %
